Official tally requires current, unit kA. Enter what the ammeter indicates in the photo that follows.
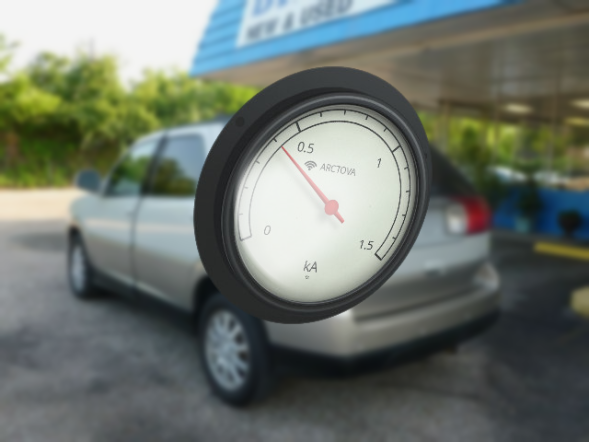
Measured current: 0.4 kA
